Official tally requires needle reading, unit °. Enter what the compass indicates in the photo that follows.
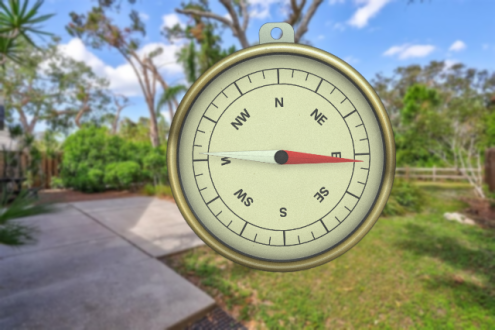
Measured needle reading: 95 °
